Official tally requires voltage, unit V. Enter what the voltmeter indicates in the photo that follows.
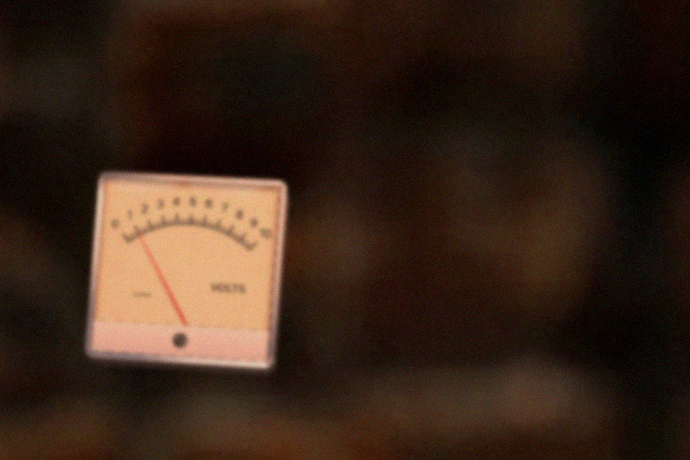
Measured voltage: 1 V
